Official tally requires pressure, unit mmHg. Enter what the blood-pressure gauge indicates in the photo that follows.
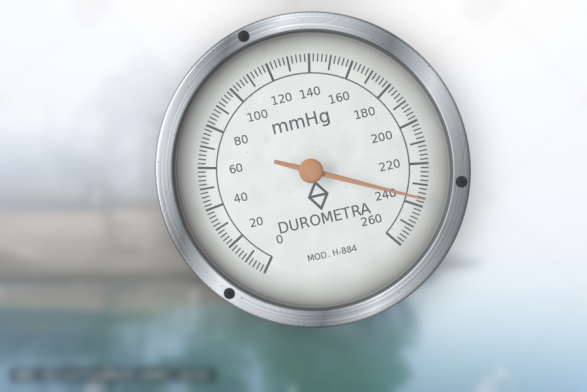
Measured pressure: 236 mmHg
